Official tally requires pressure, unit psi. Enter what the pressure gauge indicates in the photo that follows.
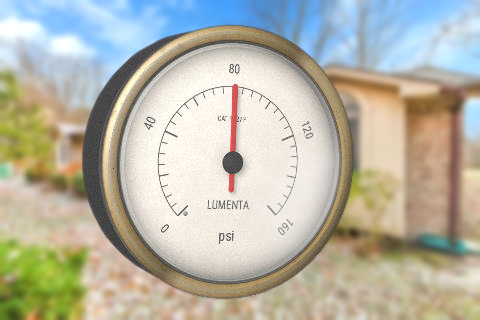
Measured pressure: 80 psi
